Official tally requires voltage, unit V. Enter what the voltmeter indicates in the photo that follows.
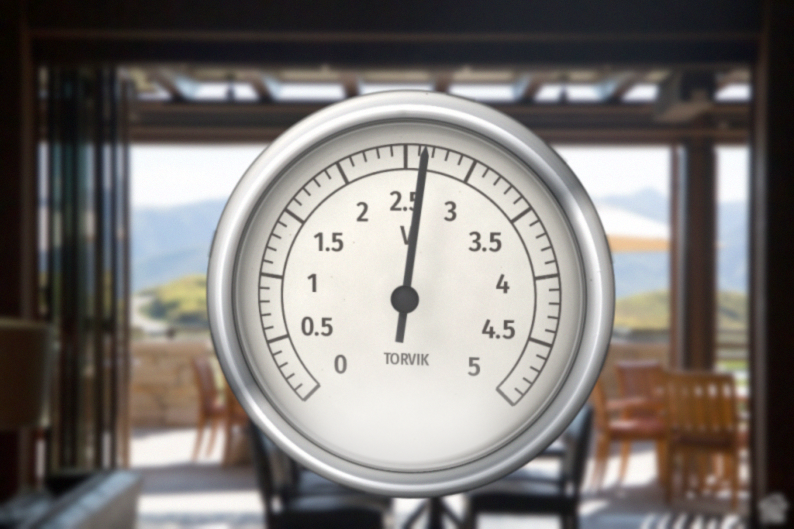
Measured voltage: 2.65 V
